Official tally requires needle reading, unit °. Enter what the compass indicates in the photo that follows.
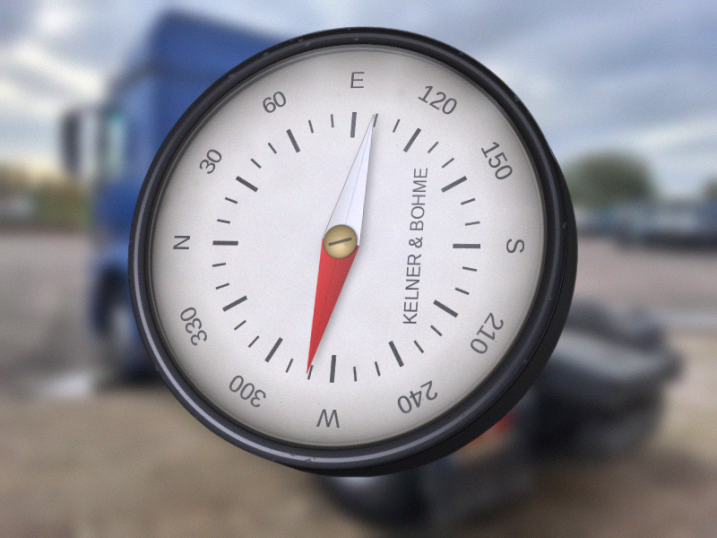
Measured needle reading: 280 °
